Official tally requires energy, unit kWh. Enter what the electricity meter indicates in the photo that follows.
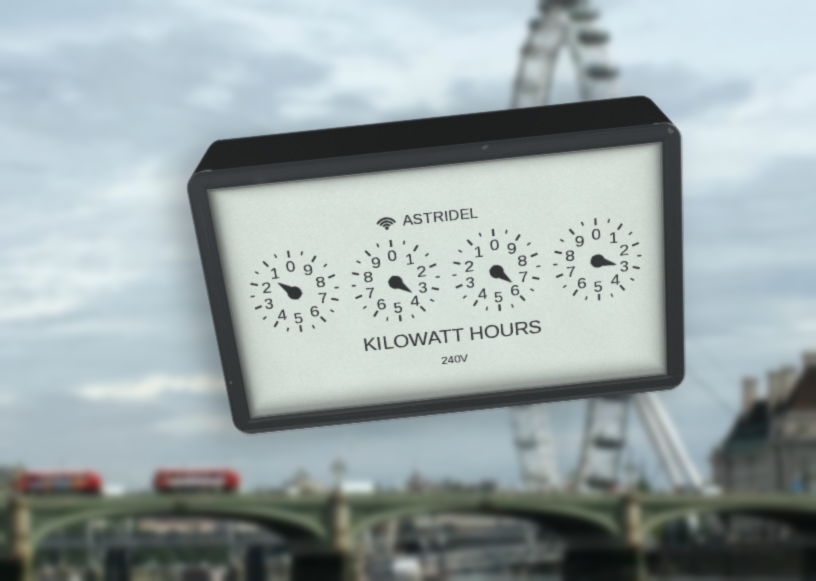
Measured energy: 1363 kWh
